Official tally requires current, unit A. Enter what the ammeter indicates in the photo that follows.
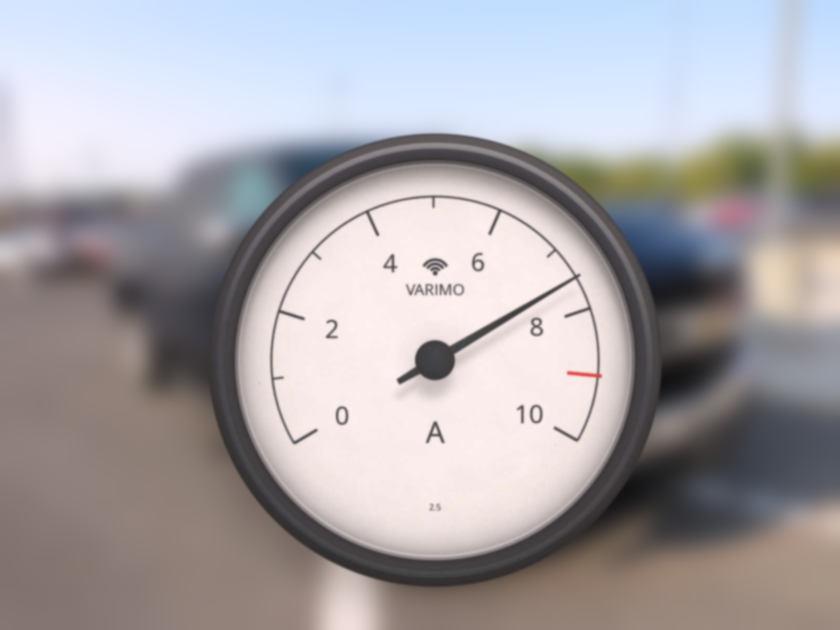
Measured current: 7.5 A
